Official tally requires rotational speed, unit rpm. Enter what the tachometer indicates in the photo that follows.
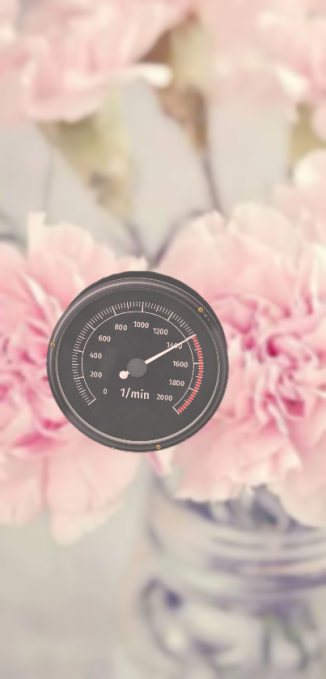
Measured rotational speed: 1400 rpm
